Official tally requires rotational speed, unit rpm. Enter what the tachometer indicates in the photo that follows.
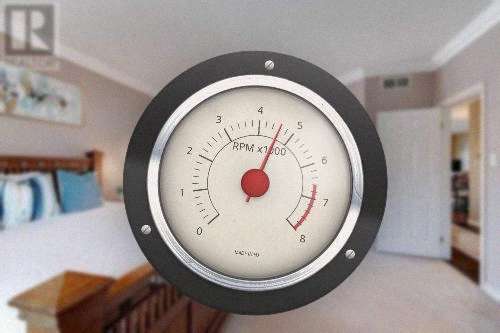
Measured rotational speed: 4600 rpm
